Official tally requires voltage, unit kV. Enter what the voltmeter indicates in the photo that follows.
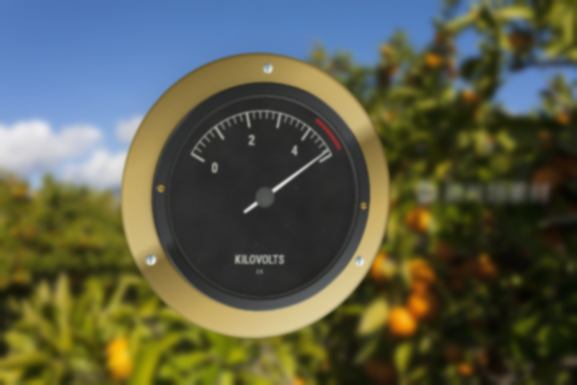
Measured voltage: 4.8 kV
